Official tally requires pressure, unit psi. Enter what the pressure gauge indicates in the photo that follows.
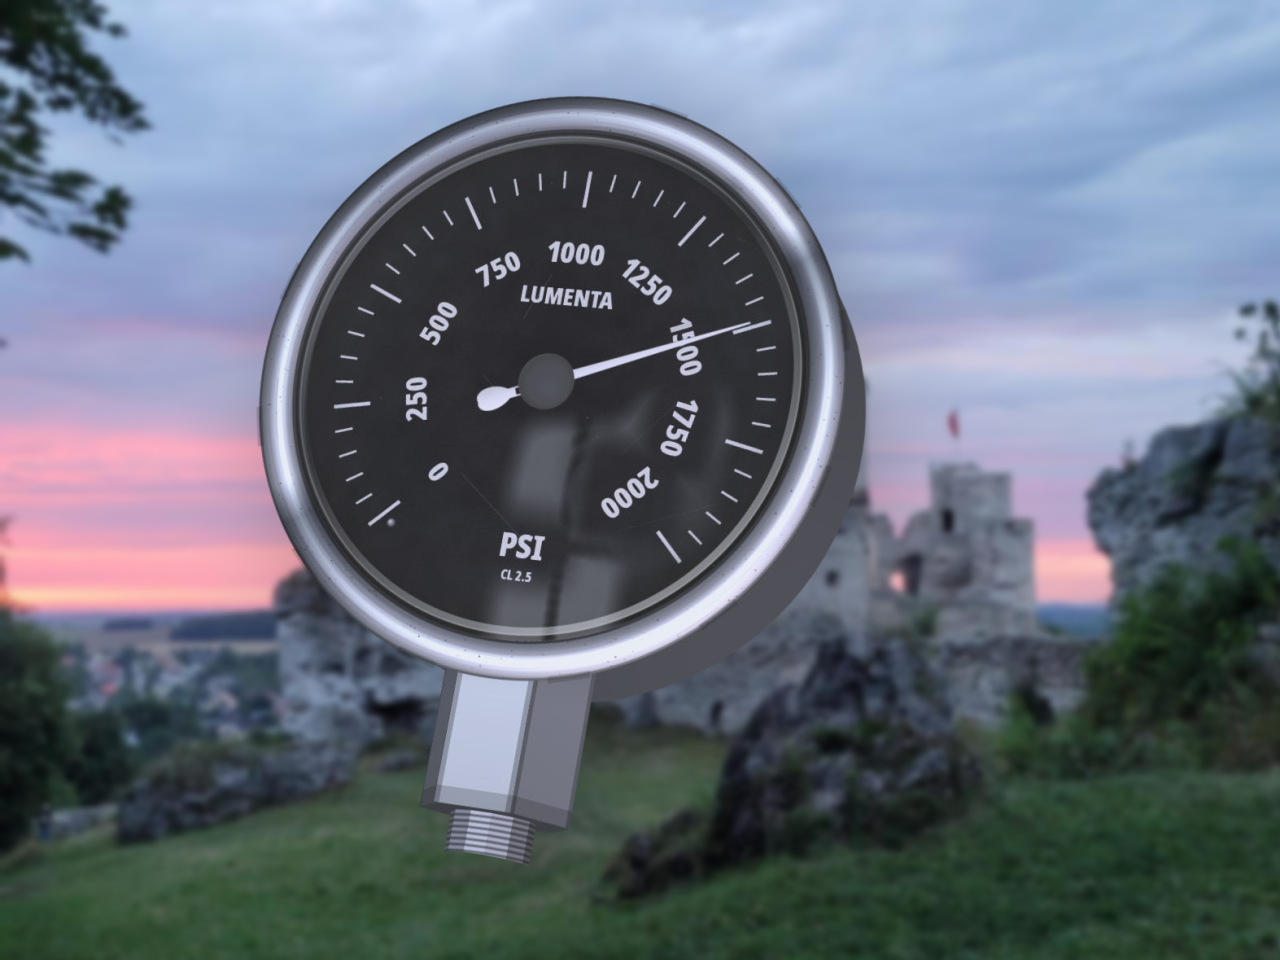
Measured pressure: 1500 psi
